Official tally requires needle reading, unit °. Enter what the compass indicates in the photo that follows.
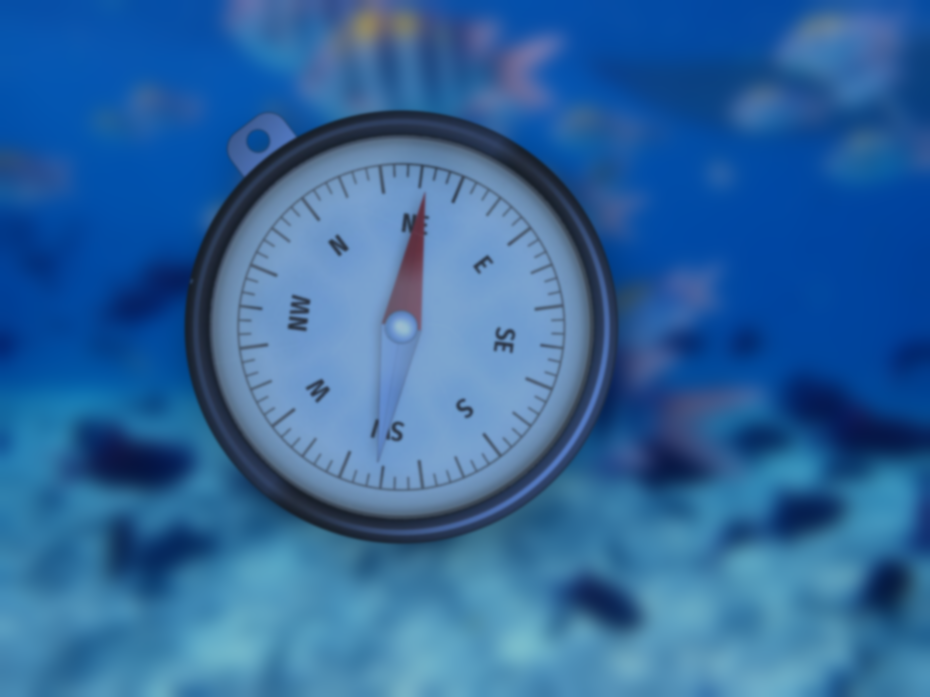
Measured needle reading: 47.5 °
